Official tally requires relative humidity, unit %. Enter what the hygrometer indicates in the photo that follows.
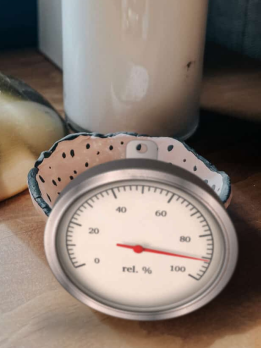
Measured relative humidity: 90 %
